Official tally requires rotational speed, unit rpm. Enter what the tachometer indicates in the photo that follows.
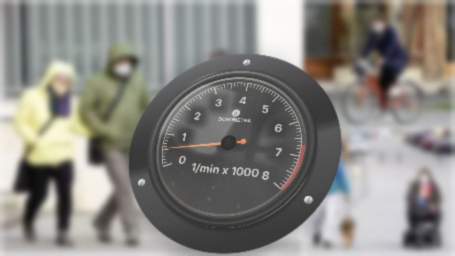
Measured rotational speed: 500 rpm
